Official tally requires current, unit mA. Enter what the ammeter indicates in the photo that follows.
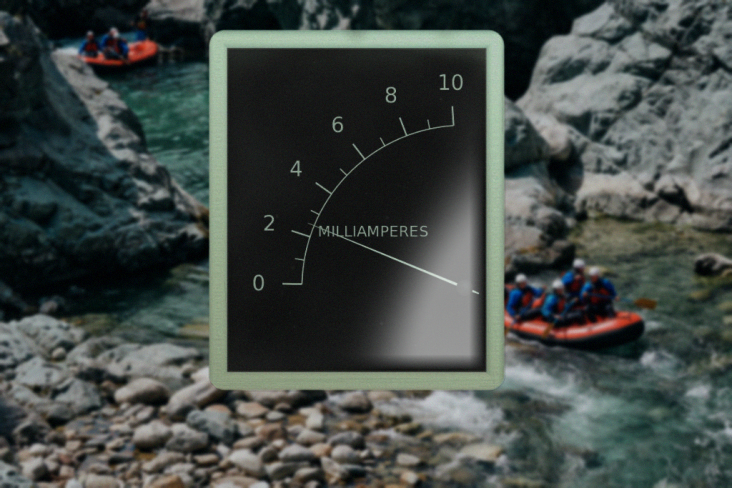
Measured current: 2.5 mA
